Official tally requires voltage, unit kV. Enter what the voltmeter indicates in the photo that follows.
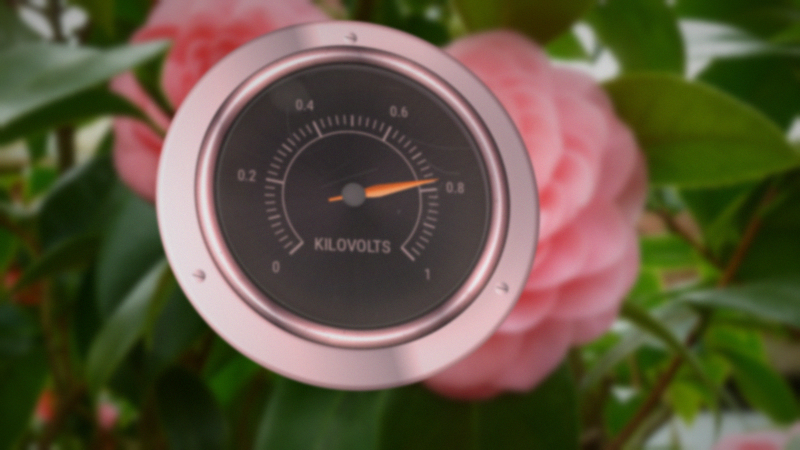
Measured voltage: 0.78 kV
